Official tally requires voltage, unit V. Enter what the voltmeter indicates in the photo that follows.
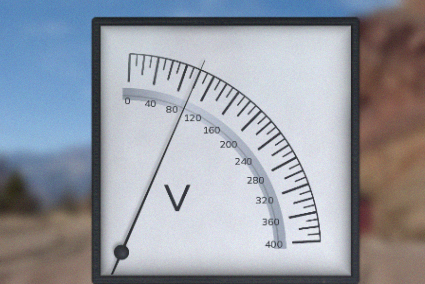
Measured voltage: 100 V
